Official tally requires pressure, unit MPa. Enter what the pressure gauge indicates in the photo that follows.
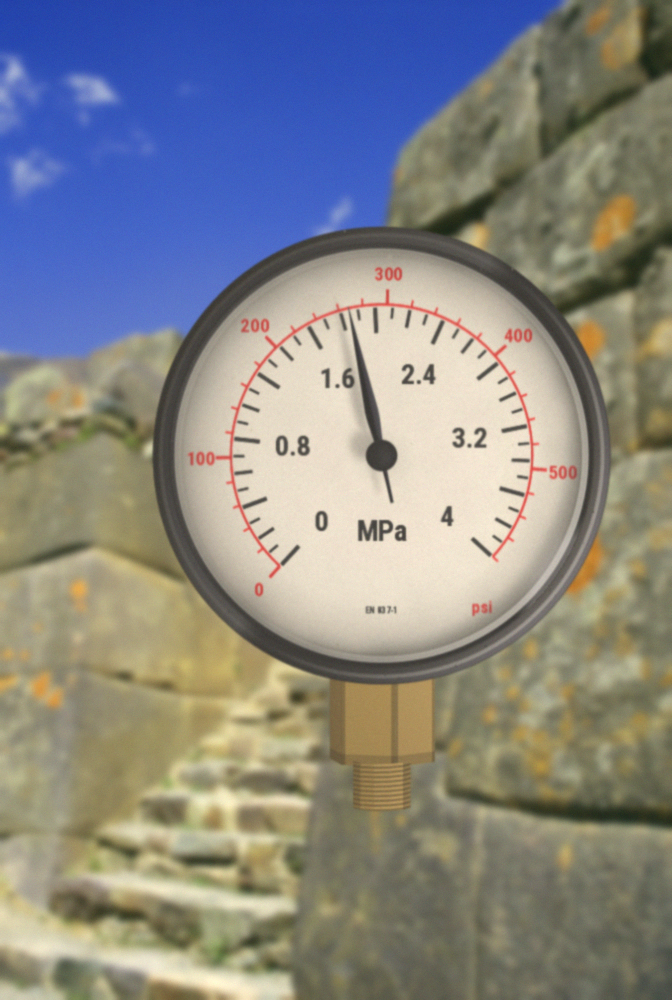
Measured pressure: 1.85 MPa
